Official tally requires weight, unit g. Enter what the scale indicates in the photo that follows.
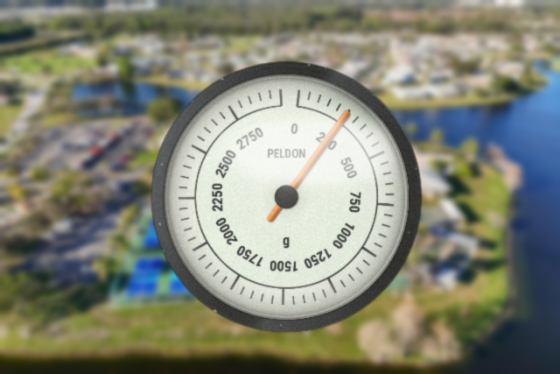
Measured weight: 250 g
